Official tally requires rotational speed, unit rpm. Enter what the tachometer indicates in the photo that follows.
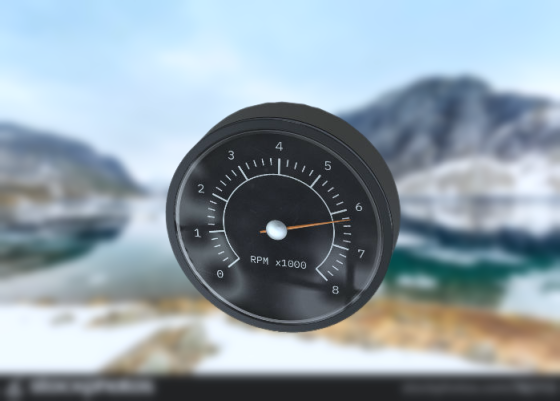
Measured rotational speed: 6200 rpm
